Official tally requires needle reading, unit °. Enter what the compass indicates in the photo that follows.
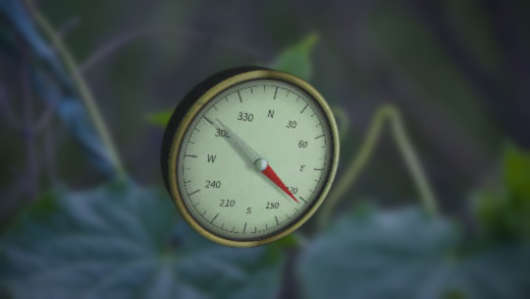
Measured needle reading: 125 °
